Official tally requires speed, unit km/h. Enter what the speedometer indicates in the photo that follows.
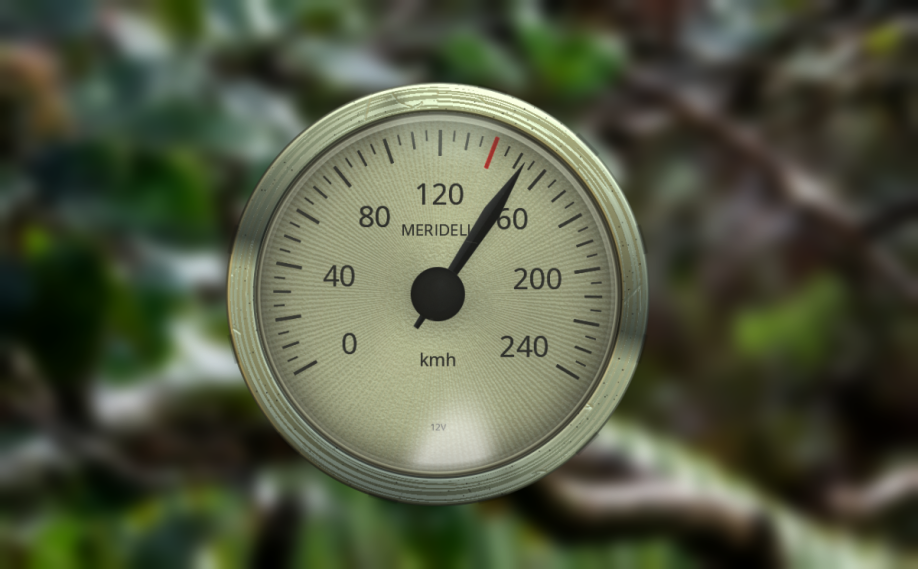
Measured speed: 152.5 km/h
